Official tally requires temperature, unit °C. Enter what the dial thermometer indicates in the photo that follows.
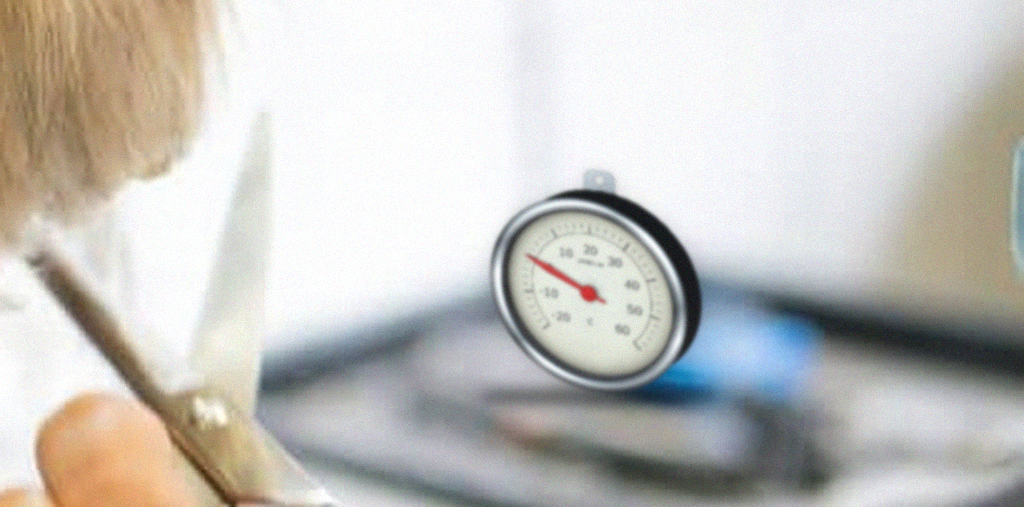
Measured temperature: 0 °C
